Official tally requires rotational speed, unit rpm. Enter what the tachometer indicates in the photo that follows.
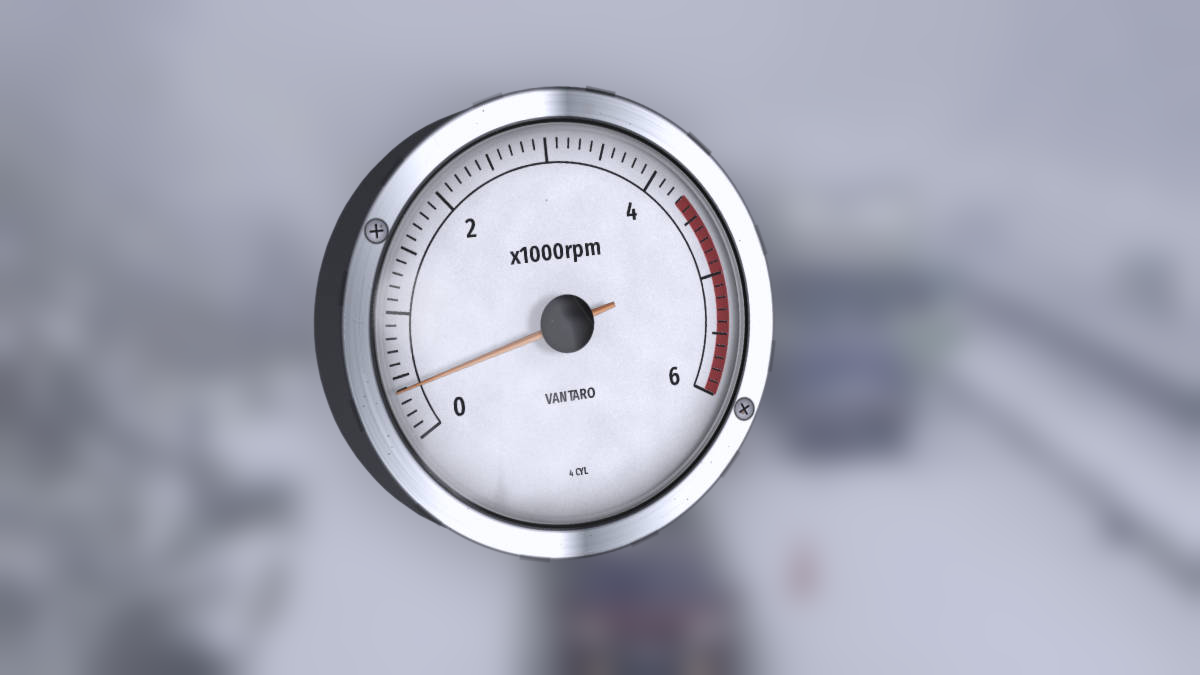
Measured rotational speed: 400 rpm
